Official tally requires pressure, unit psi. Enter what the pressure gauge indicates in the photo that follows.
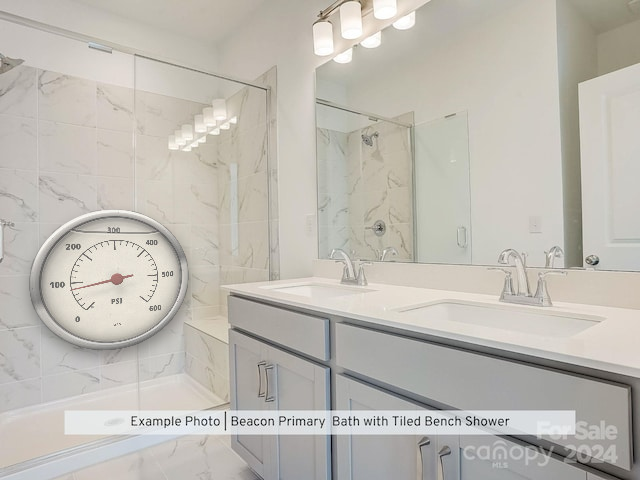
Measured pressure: 80 psi
